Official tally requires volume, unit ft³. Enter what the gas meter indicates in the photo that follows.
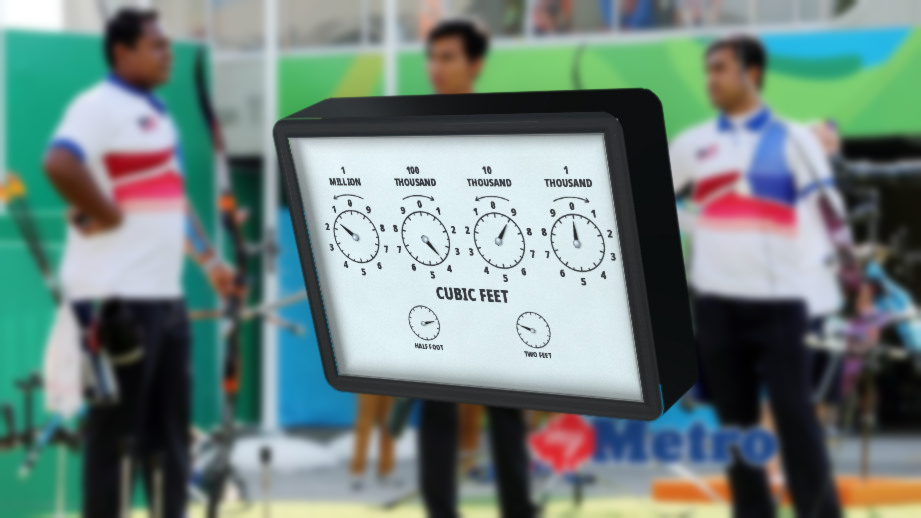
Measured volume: 139000 ft³
